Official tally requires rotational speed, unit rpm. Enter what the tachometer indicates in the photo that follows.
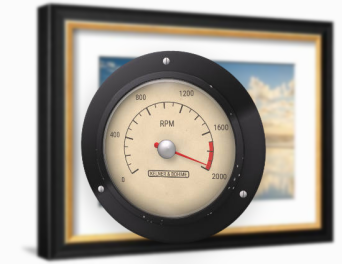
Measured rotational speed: 1950 rpm
